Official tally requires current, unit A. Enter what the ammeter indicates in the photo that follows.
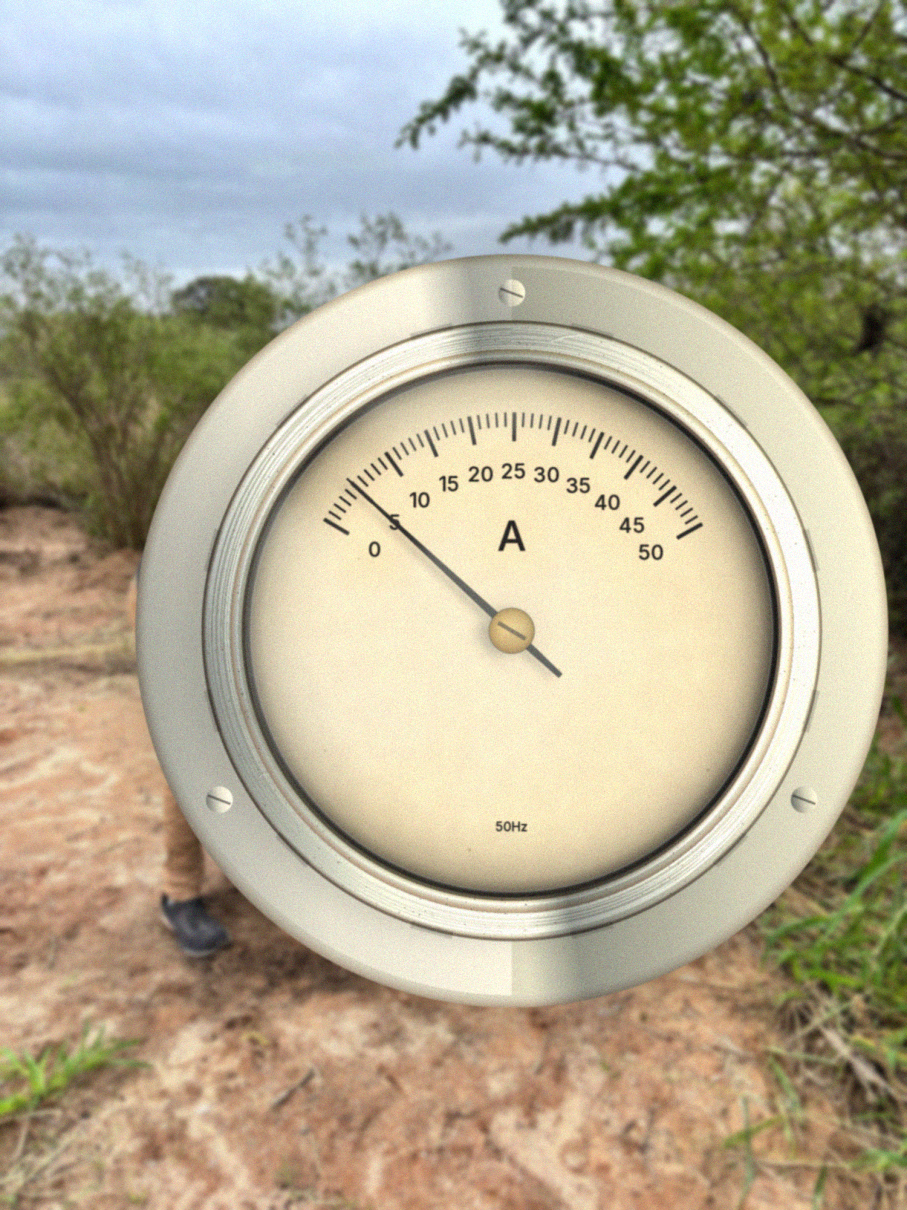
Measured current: 5 A
